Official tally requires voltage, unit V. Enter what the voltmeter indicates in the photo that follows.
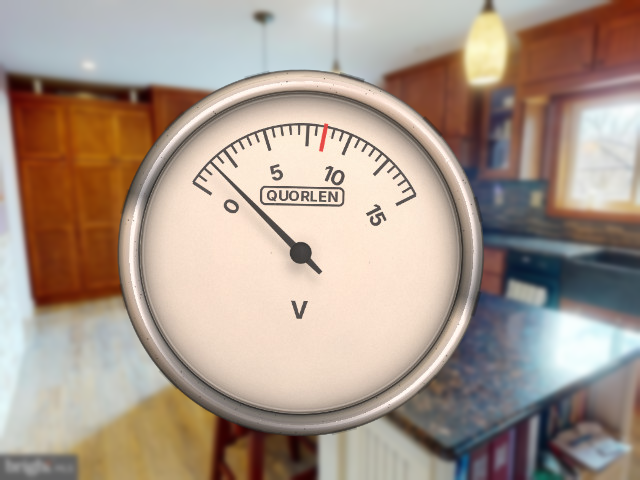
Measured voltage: 1.5 V
